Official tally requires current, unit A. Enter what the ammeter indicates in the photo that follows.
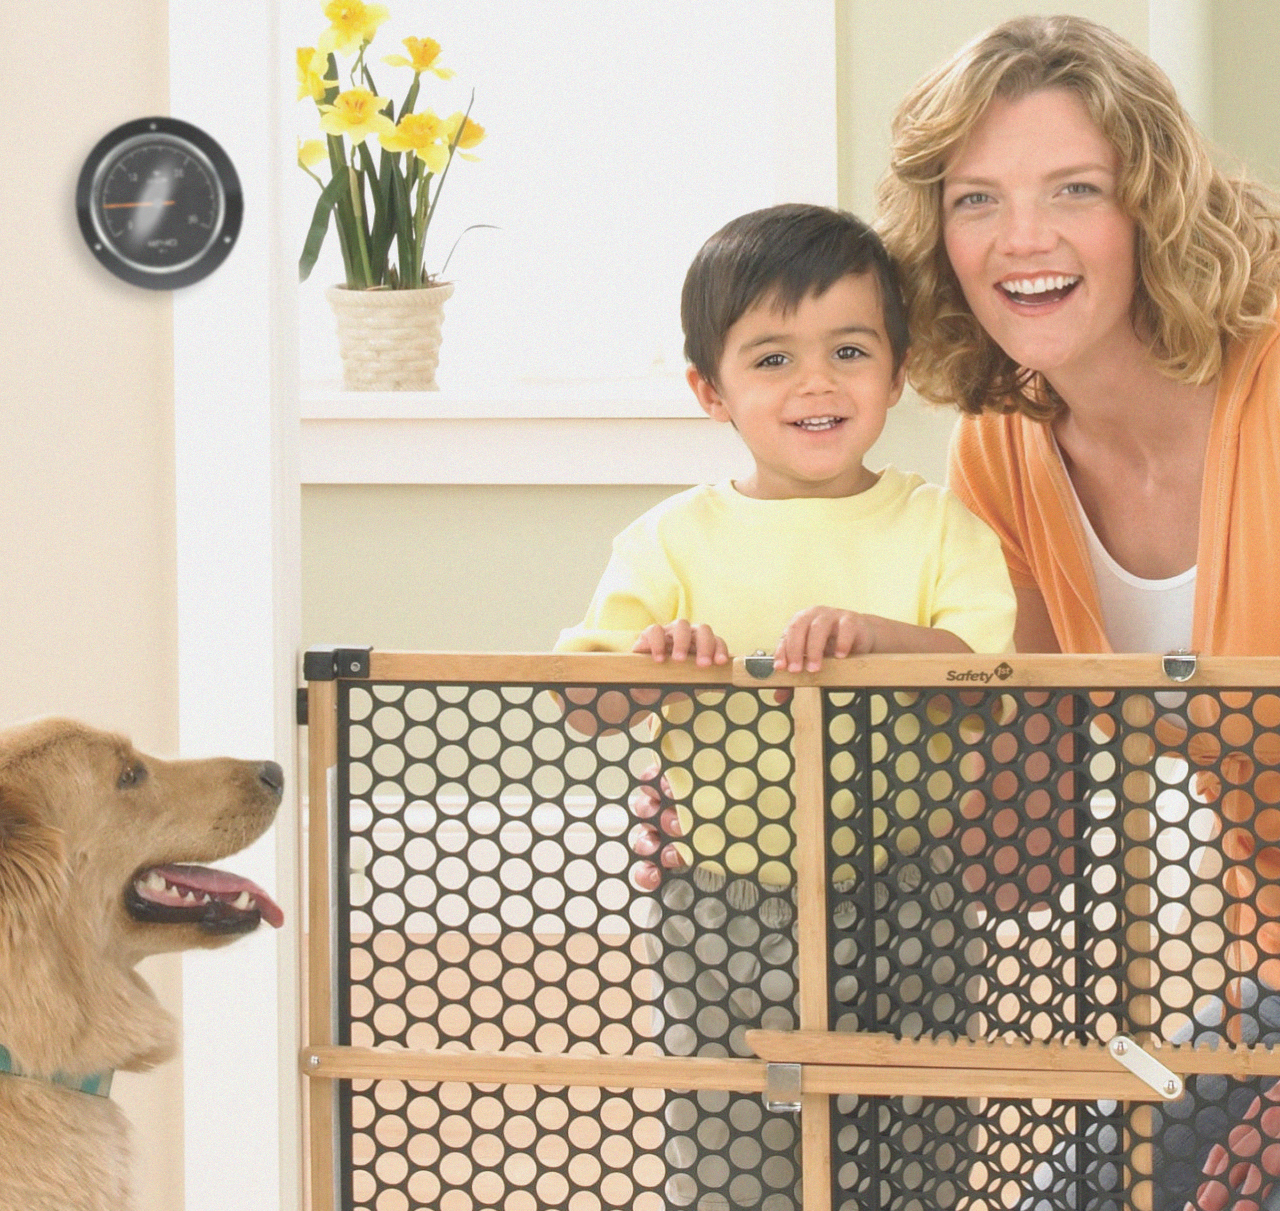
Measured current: 4 A
